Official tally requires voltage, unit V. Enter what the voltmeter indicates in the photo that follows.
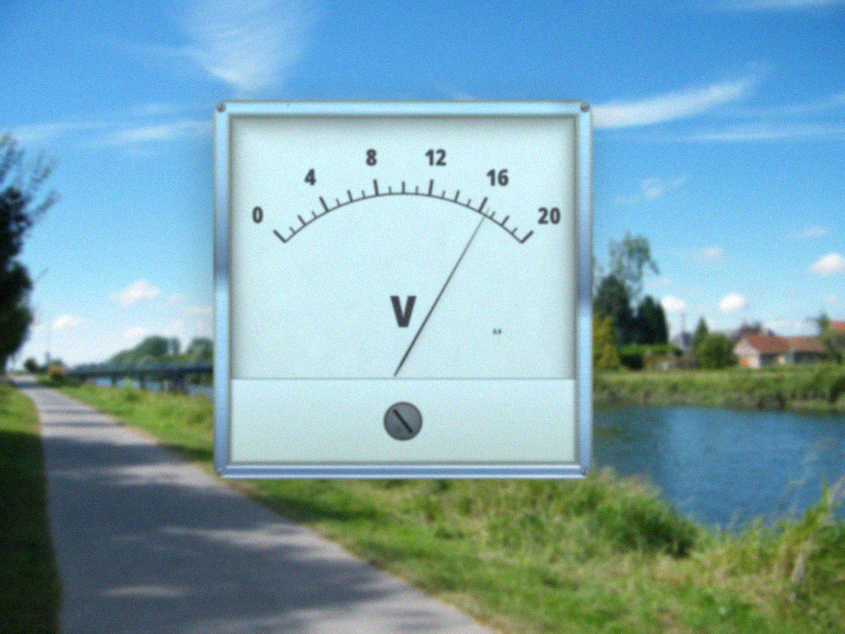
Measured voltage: 16.5 V
